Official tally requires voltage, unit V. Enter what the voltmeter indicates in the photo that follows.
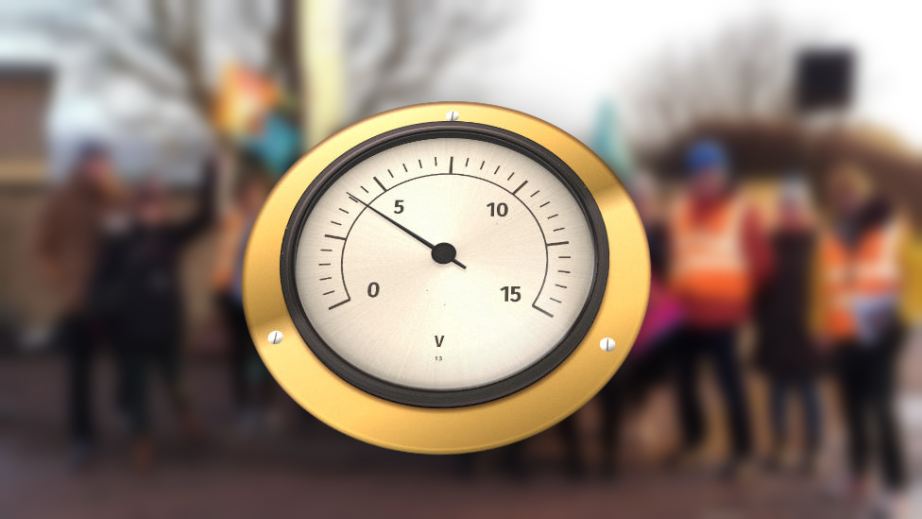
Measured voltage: 4 V
